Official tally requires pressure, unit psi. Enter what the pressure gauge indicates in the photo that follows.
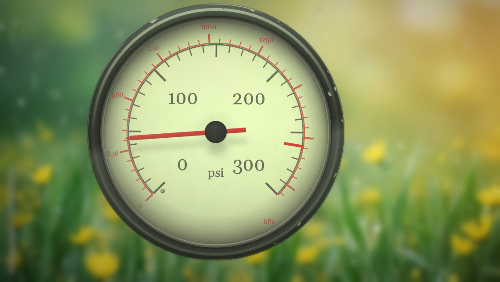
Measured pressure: 45 psi
